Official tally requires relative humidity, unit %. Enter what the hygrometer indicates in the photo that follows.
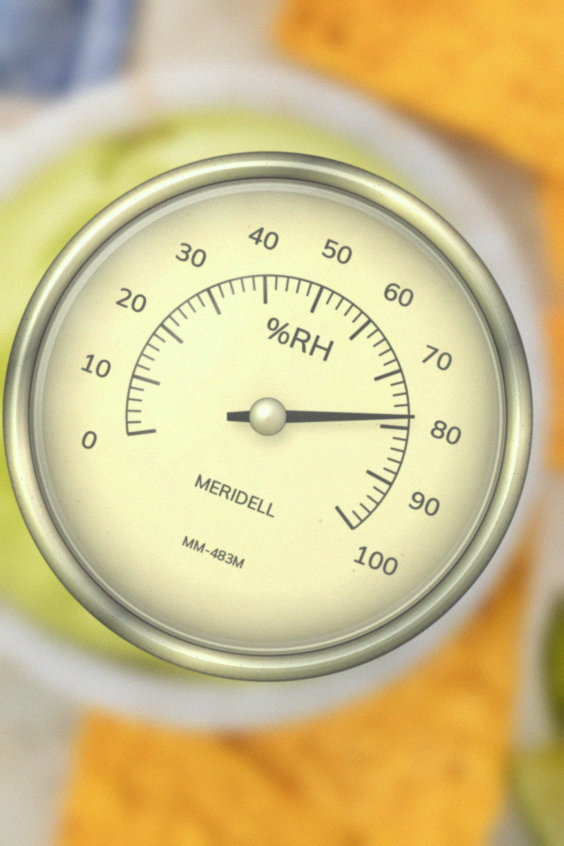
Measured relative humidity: 78 %
